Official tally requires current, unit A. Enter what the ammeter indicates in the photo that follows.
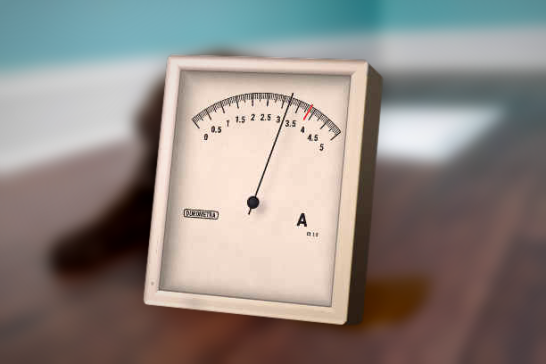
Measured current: 3.25 A
